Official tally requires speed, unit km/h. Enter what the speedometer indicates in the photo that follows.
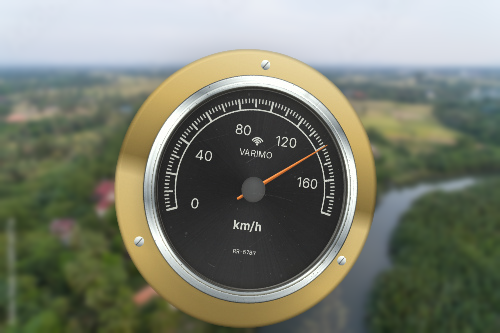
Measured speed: 140 km/h
